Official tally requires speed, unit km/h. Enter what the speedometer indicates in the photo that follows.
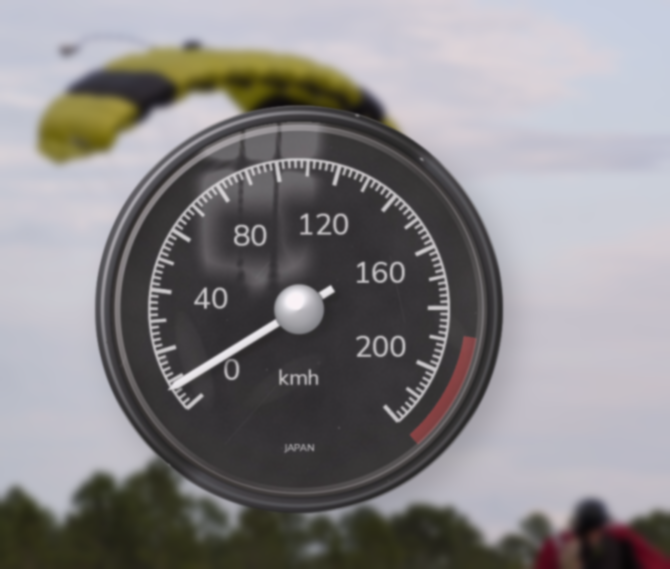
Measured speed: 8 km/h
